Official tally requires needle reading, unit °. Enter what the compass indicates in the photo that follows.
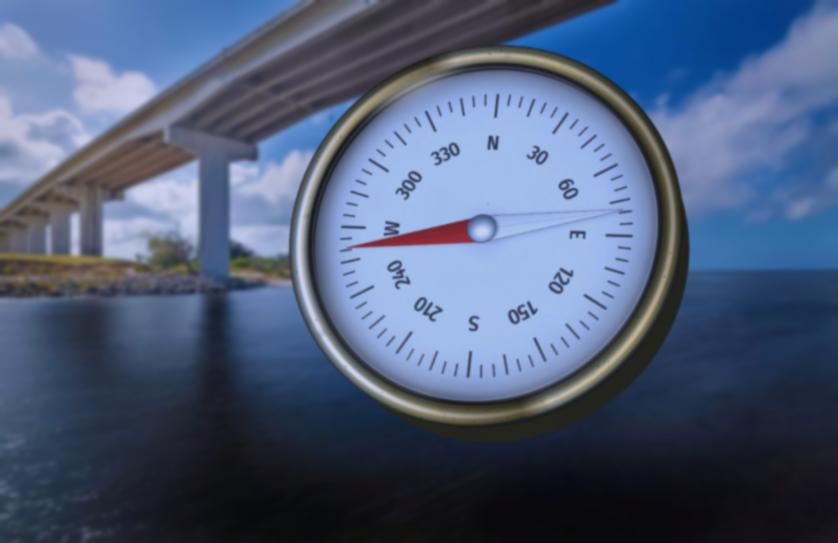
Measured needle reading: 260 °
